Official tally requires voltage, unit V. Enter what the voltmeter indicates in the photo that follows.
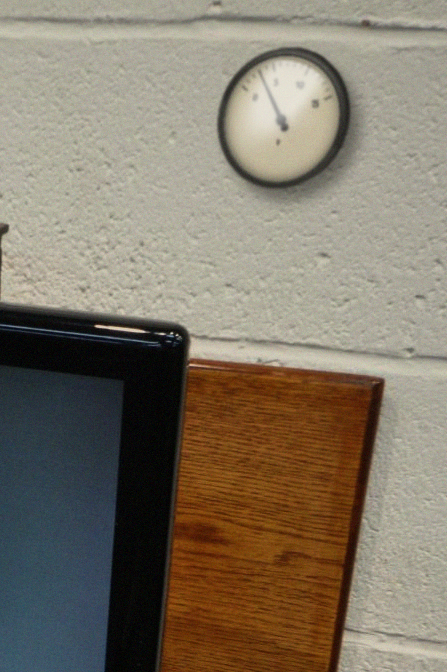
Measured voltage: 3 V
